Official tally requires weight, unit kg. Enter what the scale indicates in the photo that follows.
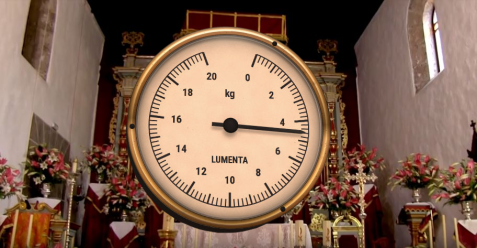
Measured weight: 4.6 kg
